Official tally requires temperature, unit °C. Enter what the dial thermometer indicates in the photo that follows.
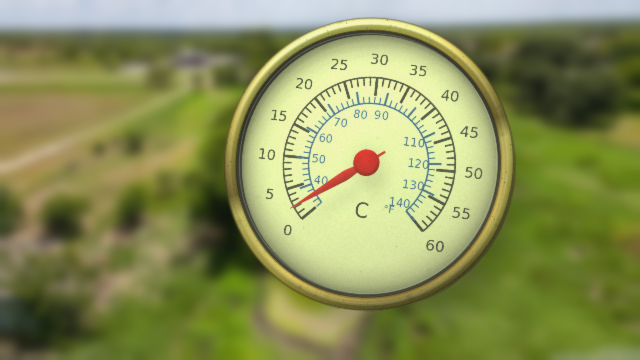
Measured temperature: 2 °C
